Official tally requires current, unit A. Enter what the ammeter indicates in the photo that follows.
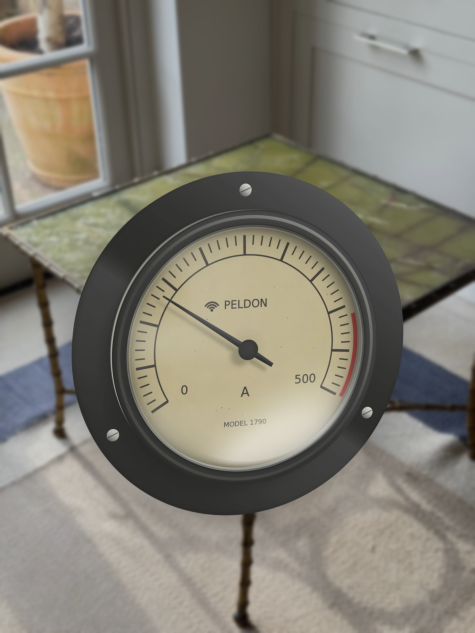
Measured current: 135 A
